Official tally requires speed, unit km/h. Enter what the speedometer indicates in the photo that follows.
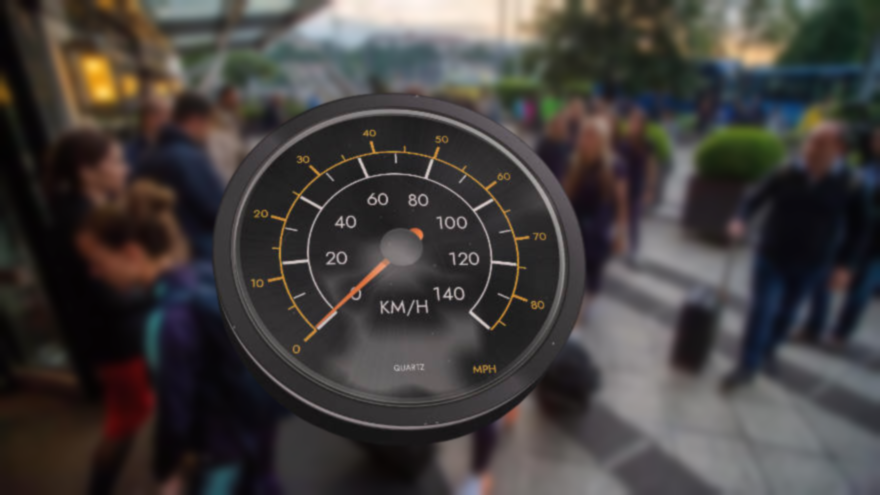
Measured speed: 0 km/h
